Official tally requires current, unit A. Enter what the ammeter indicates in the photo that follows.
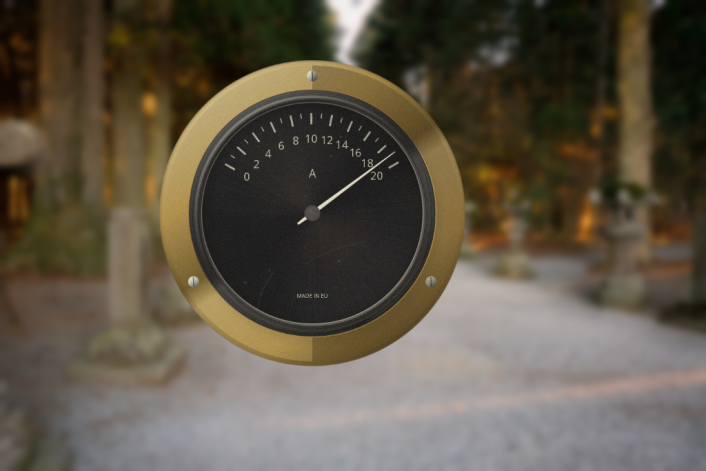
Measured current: 19 A
